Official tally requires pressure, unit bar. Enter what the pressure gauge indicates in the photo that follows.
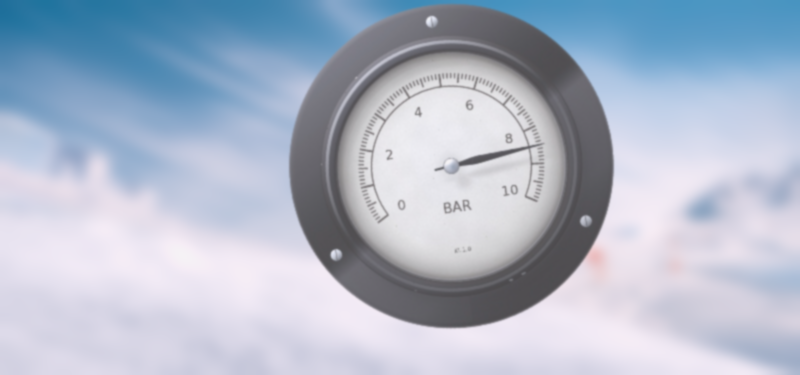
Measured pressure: 8.5 bar
